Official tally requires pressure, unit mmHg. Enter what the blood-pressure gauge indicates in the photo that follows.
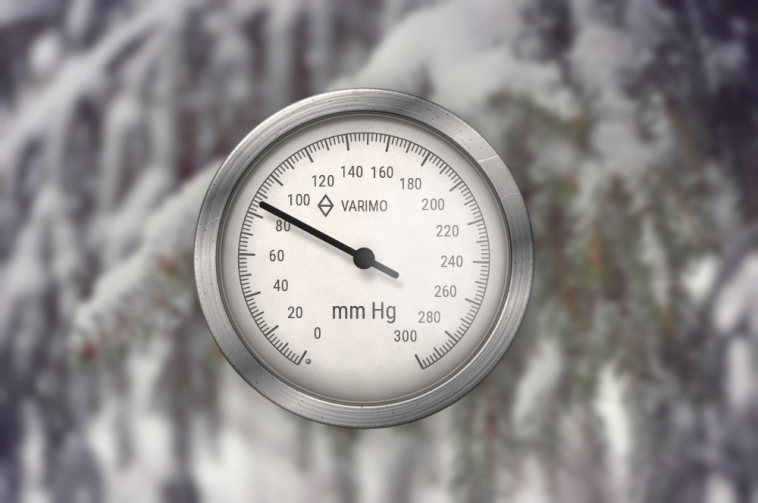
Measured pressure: 86 mmHg
